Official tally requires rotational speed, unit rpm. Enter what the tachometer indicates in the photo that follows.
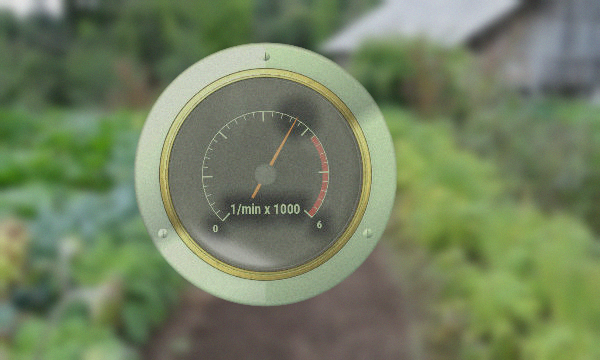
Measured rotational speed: 3700 rpm
